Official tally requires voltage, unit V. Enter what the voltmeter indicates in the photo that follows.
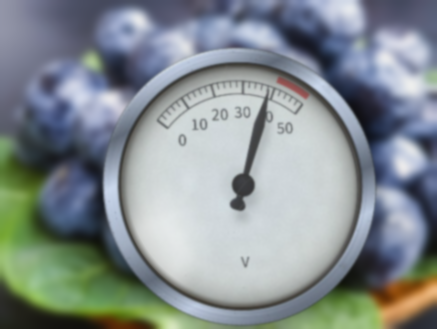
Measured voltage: 38 V
